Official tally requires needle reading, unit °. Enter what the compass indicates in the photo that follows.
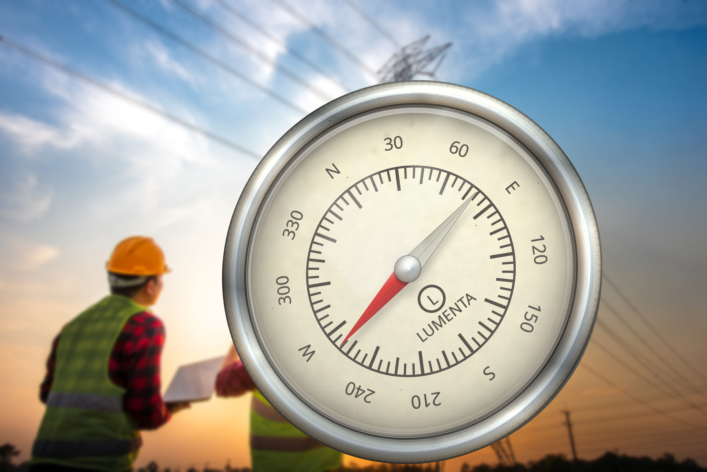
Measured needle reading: 260 °
